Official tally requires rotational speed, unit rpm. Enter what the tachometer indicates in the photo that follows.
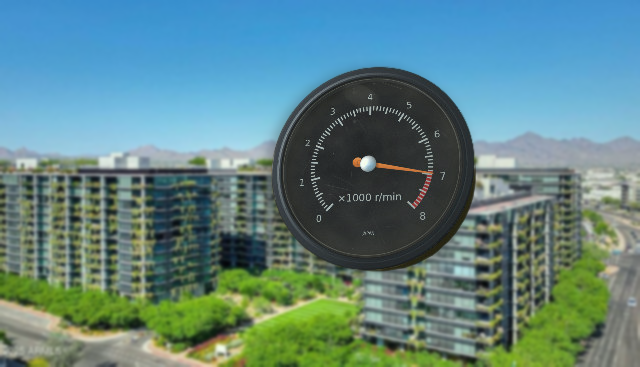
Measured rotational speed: 7000 rpm
